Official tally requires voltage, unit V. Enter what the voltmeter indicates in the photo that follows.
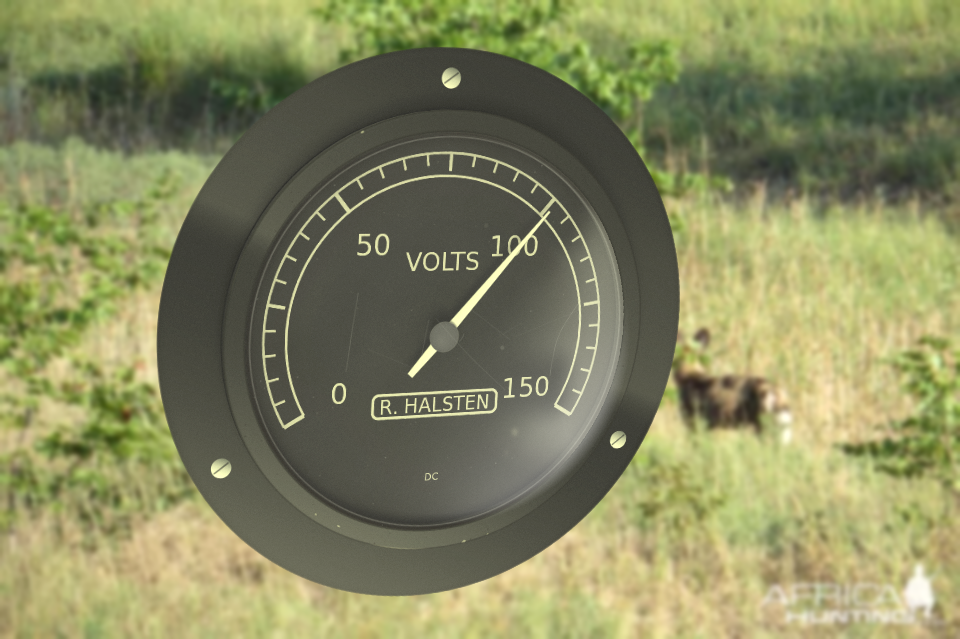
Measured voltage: 100 V
